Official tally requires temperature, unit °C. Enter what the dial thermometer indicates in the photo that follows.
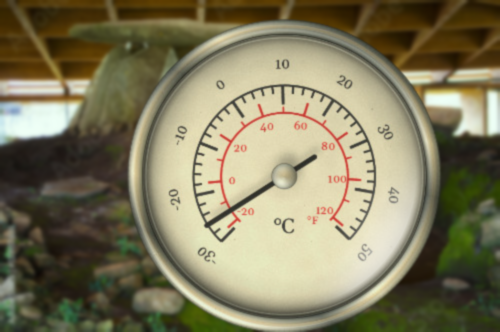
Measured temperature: -26 °C
